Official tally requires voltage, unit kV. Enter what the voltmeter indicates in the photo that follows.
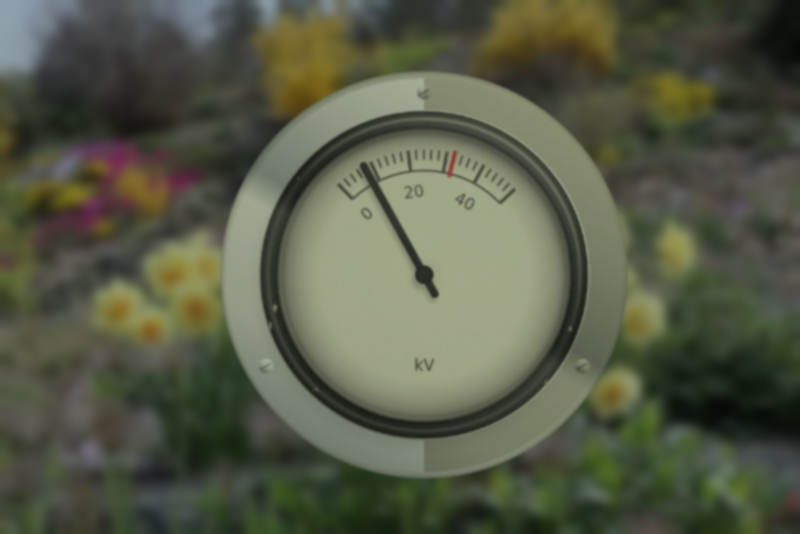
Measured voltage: 8 kV
